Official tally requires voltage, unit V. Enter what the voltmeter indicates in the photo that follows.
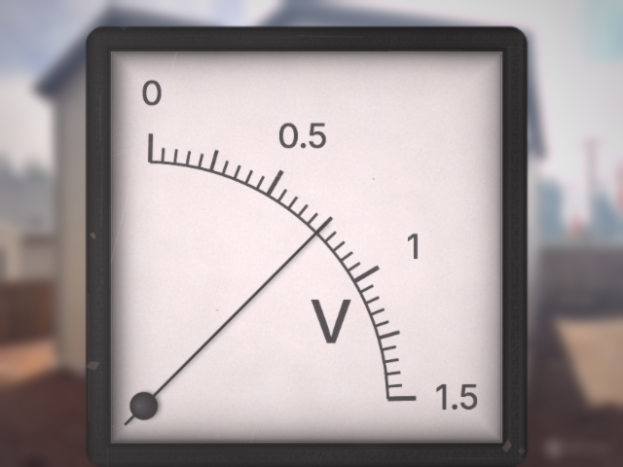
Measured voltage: 0.75 V
